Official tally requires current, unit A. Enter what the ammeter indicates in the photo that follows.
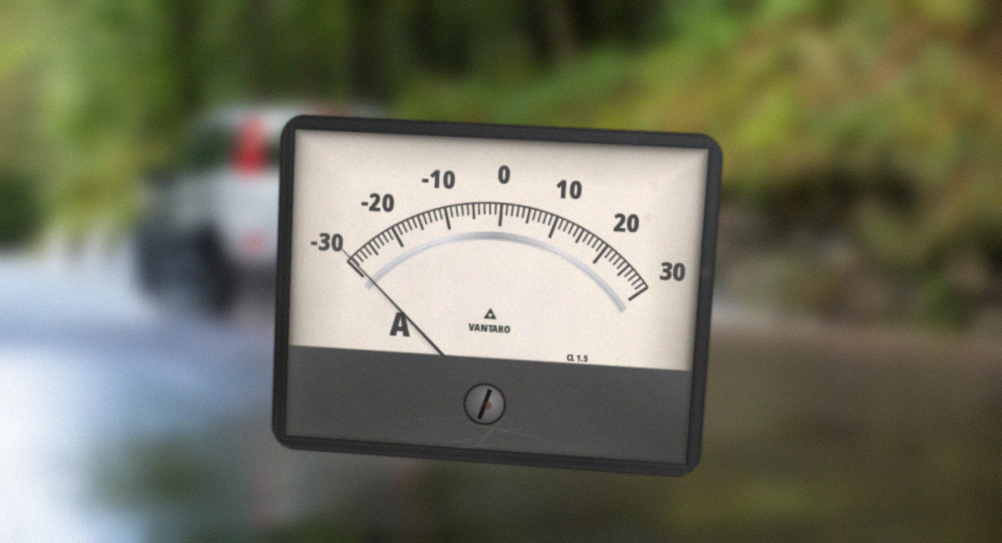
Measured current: -29 A
